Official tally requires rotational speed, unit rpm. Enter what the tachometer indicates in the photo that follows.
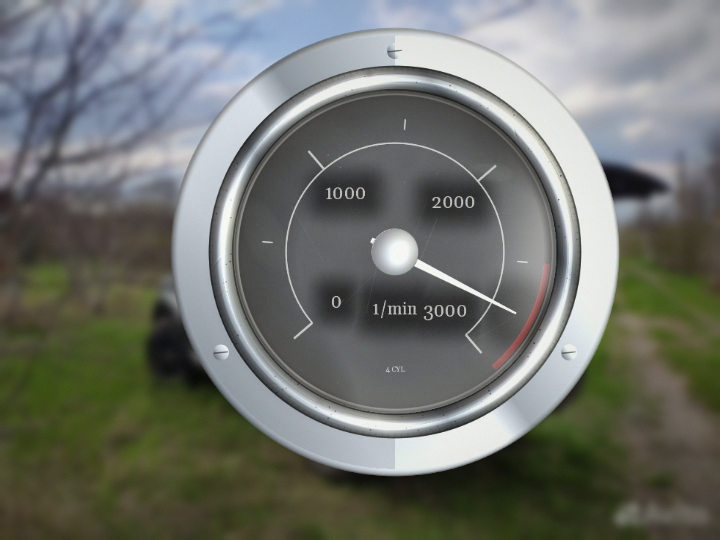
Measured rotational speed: 2750 rpm
